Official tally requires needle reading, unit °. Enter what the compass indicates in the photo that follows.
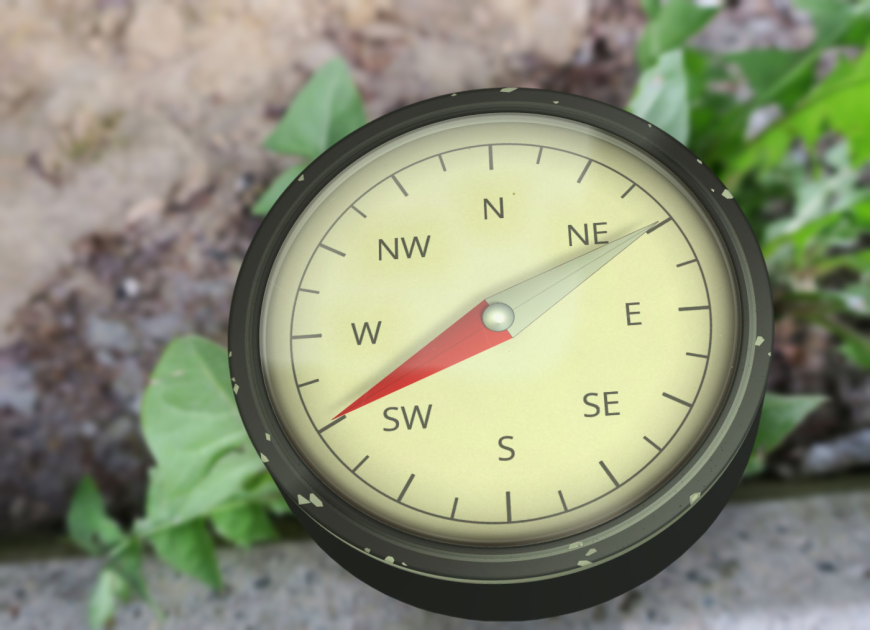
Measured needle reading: 240 °
